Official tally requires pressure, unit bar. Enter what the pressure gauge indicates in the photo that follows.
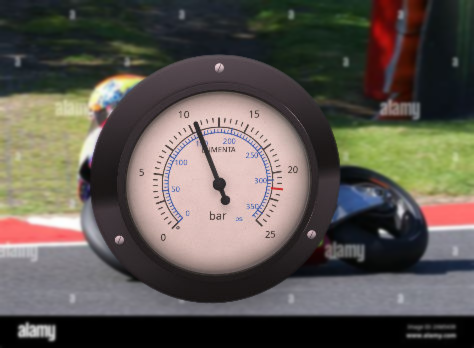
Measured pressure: 10.5 bar
